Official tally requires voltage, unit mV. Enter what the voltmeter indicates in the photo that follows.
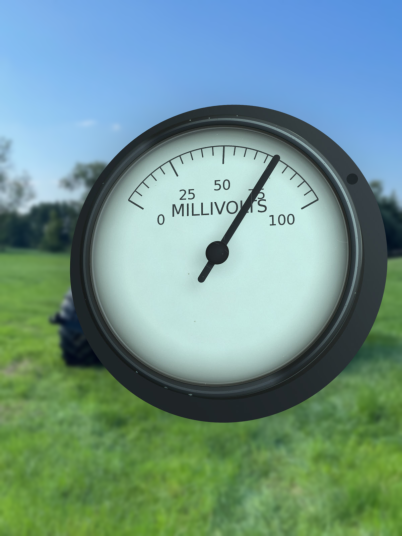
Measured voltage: 75 mV
